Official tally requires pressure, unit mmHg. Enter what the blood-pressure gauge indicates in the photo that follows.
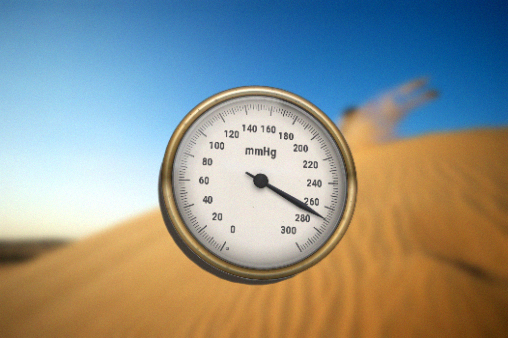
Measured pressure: 270 mmHg
